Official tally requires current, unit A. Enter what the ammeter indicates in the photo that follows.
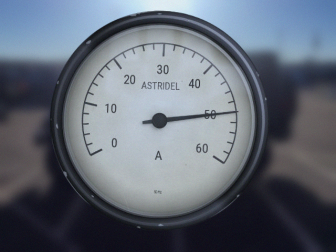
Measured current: 50 A
